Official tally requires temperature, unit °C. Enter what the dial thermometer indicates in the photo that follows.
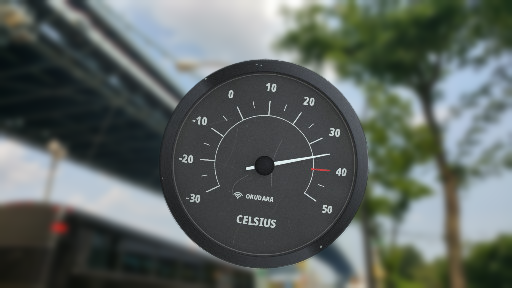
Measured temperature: 35 °C
